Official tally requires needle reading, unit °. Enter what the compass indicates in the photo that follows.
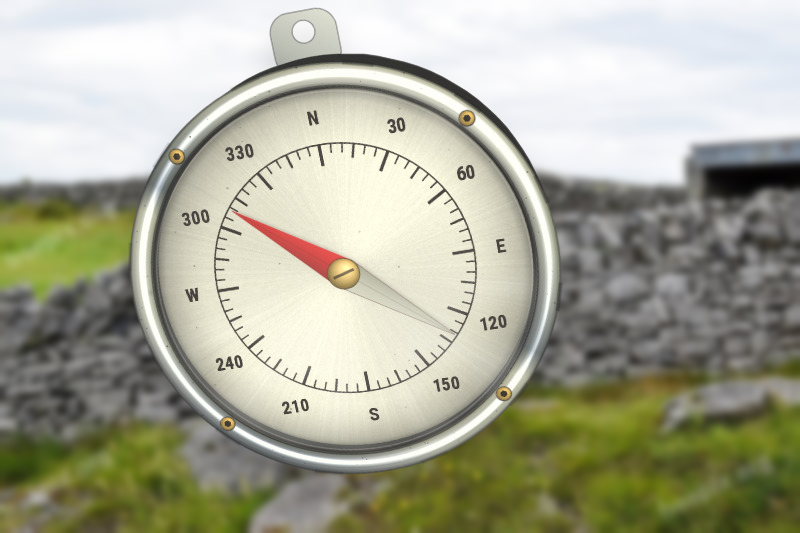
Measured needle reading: 310 °
